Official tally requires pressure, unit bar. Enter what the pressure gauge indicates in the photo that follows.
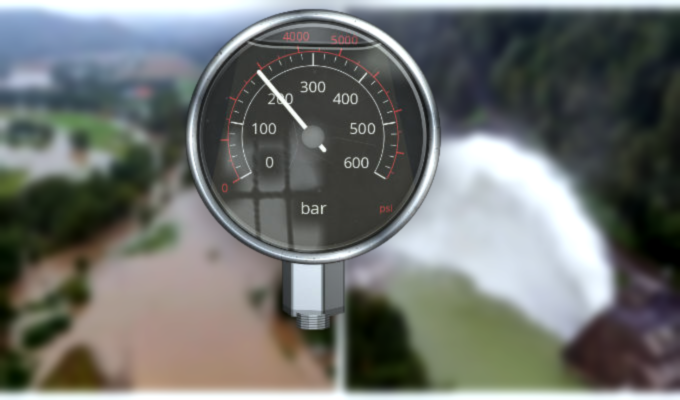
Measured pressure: 200 bar
